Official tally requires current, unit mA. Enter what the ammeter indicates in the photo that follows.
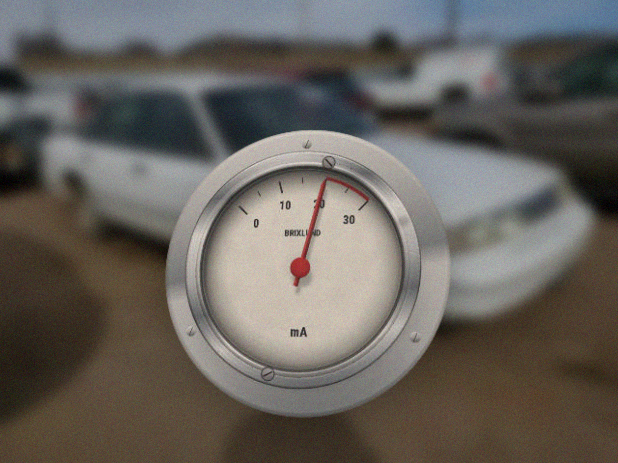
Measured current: 20 mA
